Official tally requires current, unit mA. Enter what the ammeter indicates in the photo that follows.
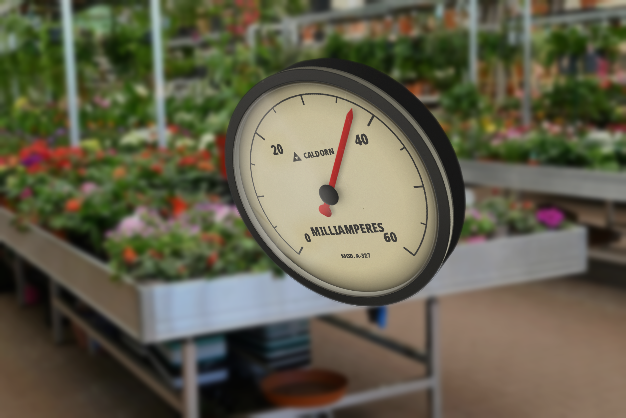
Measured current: 37.5 mA
